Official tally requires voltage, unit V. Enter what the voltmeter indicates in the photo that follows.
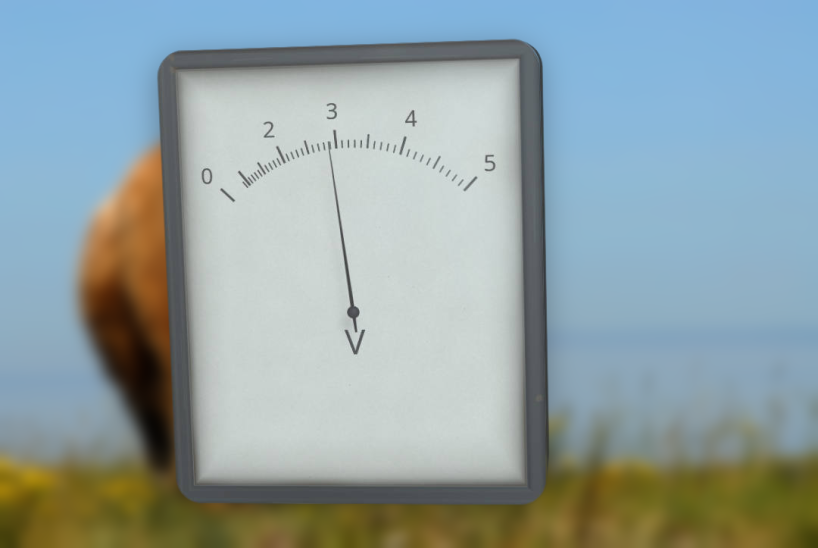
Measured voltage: 2.9 V
